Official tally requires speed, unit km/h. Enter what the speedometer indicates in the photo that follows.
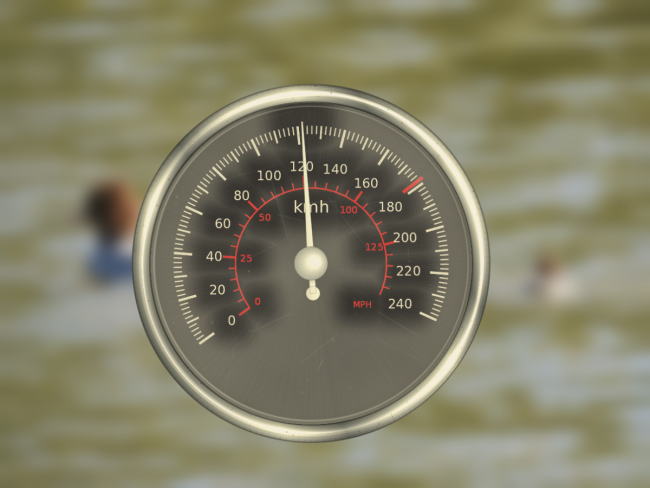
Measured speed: 122 km/h
